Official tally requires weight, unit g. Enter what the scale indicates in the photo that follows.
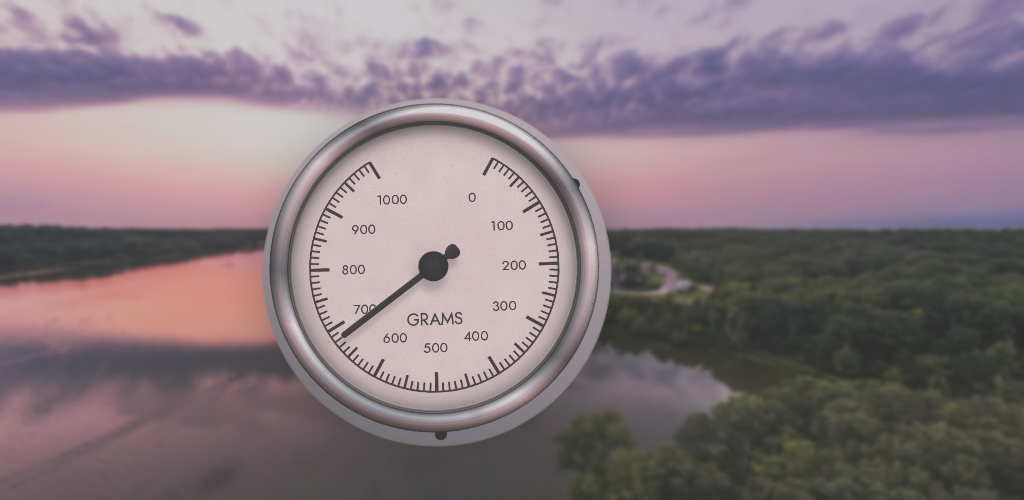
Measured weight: 680 g
